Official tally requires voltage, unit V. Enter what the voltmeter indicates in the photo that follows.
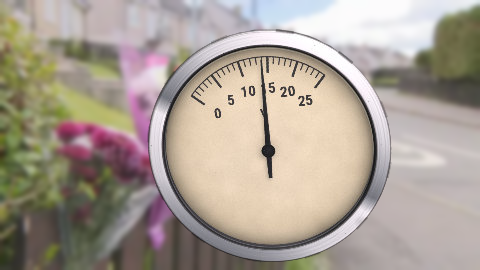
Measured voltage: 14 V
